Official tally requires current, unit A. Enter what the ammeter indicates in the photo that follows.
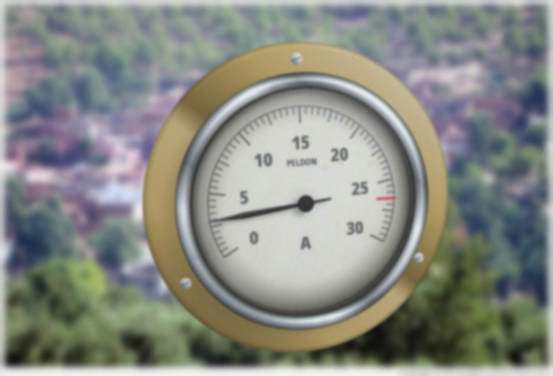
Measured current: 3 A
